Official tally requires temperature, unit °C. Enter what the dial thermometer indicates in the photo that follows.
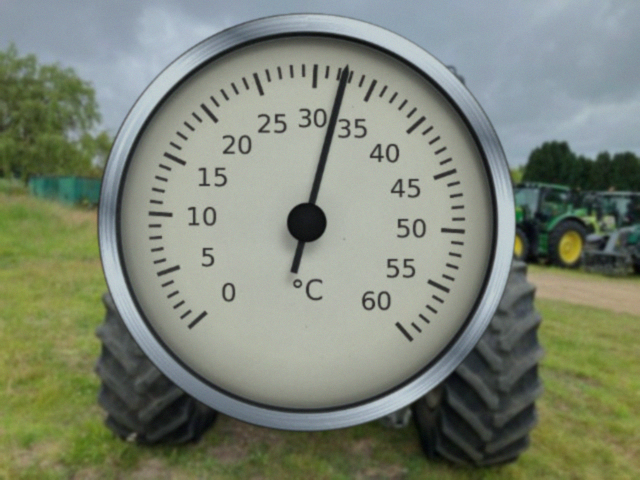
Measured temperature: 32.5 °C
